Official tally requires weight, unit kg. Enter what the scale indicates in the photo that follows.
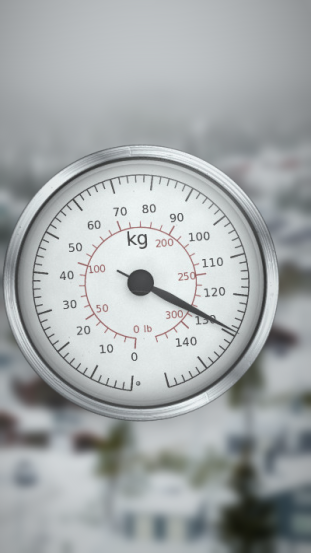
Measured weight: 129 kg
